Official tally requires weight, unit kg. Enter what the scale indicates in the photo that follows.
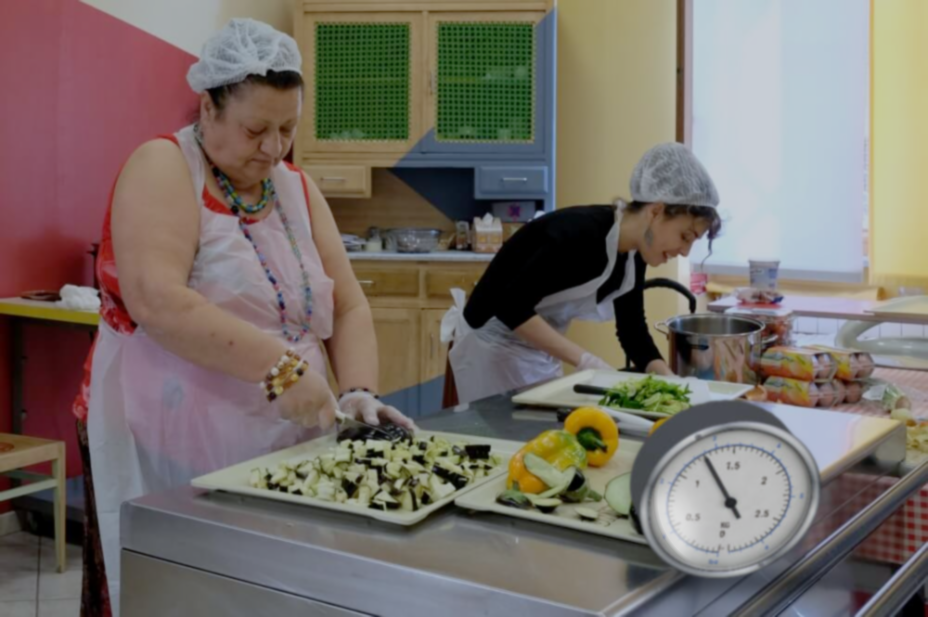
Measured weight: 1.25 kg
